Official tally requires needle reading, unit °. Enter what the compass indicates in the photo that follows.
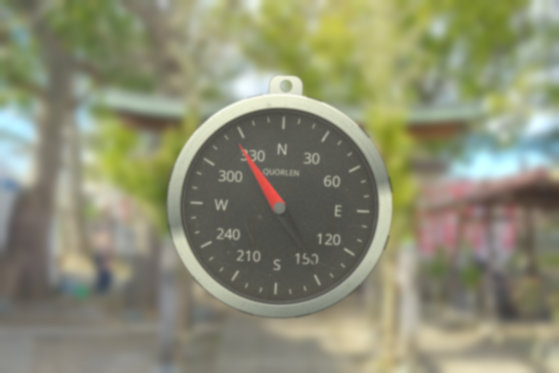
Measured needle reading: 325 °
